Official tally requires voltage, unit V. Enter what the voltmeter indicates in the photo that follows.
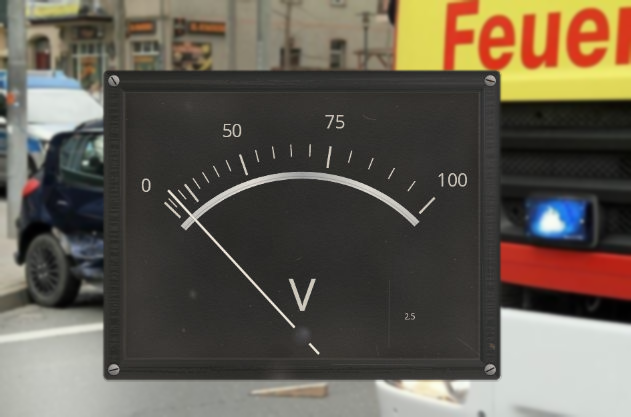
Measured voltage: 15 V
